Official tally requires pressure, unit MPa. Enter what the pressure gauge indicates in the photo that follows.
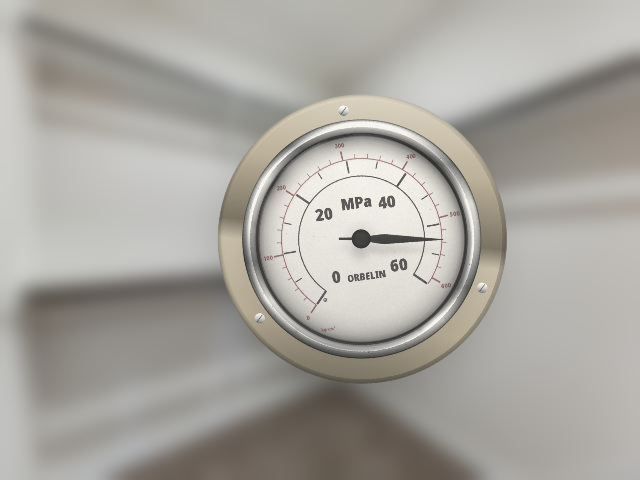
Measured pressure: 52.5 MPa
